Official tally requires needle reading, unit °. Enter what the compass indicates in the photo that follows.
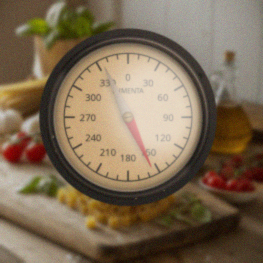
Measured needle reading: 155 °
